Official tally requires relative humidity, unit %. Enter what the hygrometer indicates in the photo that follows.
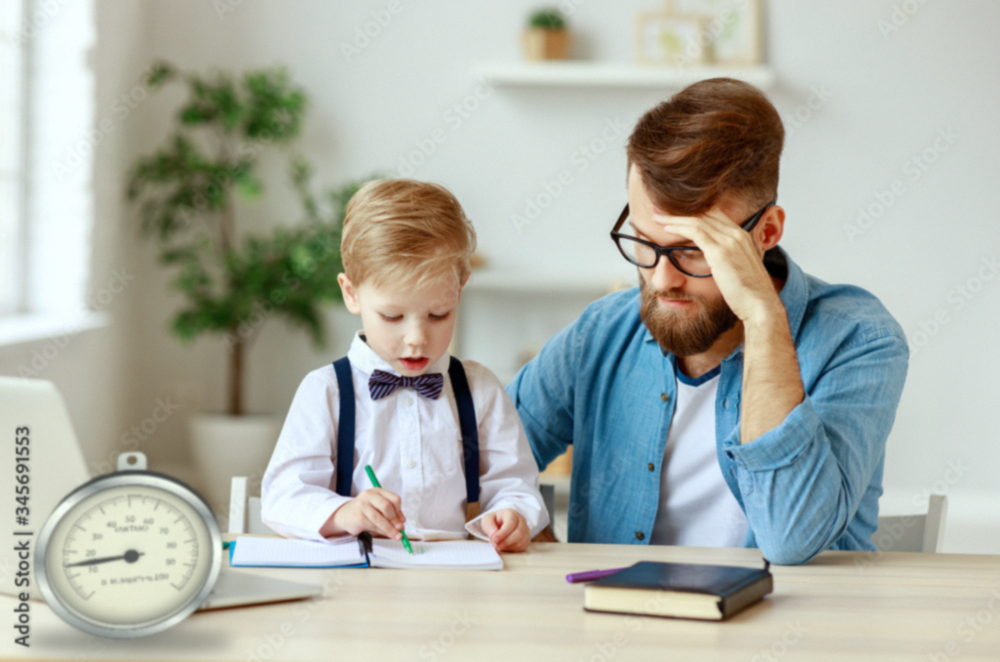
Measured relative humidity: 15 %
